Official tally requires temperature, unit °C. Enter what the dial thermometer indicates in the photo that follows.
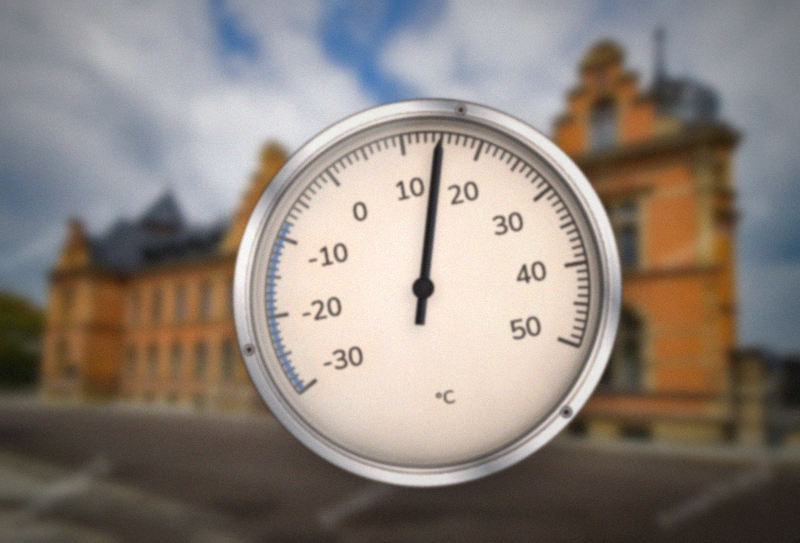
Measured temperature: 15 °C
